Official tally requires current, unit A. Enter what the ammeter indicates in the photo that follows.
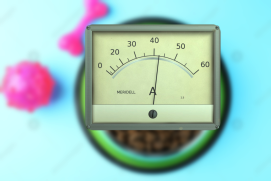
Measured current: 42.5 A
